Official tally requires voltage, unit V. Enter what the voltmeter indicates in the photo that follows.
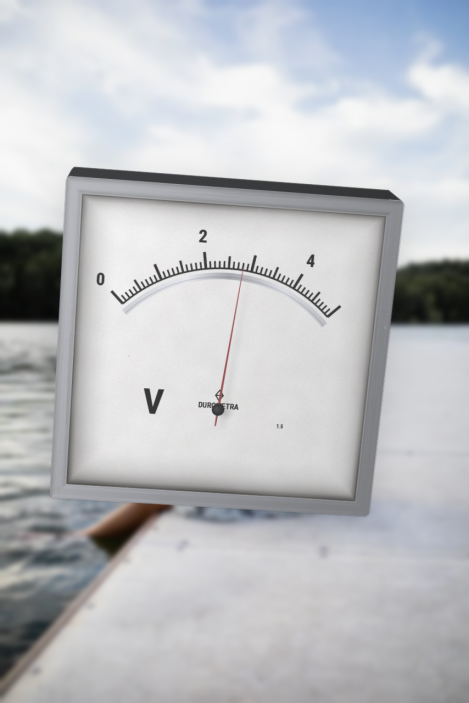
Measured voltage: 2.8 V
